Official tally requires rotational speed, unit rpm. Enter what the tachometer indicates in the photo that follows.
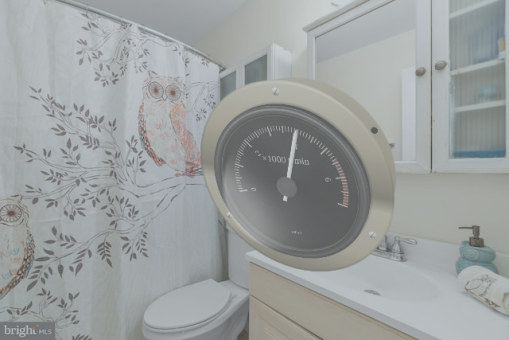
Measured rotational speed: 4000 rpm
